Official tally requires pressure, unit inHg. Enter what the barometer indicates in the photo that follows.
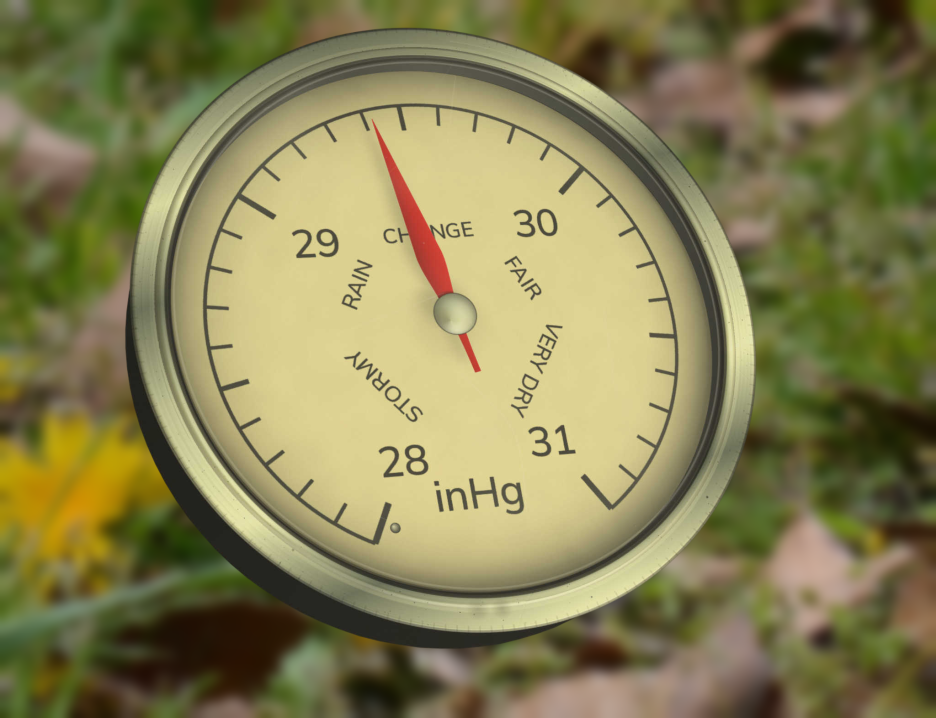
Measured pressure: 29.4 inHg
